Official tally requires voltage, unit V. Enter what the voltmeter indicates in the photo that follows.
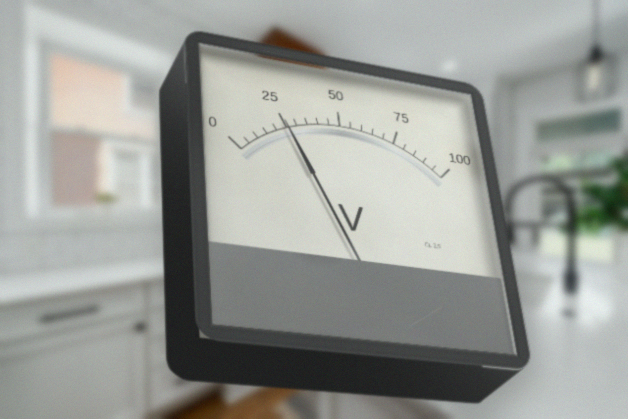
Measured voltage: 25 V
